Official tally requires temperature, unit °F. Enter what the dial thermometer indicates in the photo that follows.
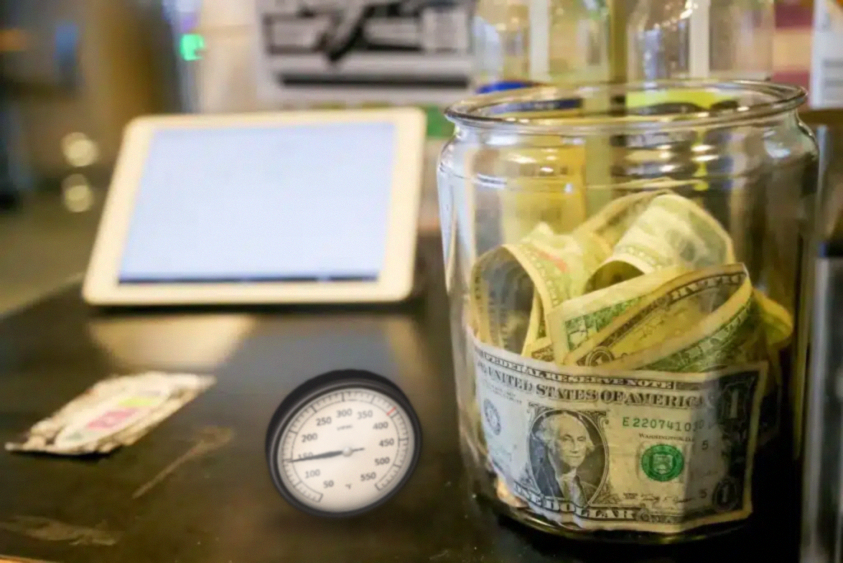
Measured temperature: 150 °F
